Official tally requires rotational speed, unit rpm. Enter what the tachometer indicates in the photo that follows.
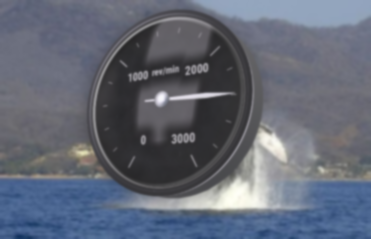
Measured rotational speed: 2400 rpm
